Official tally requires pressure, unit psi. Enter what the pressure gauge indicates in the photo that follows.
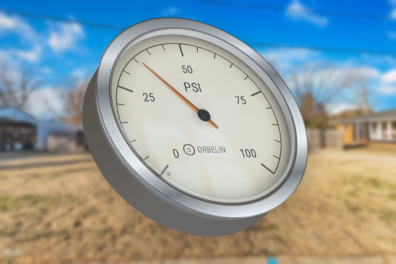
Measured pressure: 35 psi
